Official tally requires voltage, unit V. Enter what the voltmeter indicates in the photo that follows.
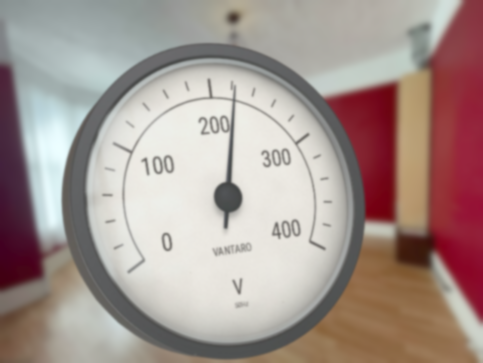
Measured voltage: 220 V
